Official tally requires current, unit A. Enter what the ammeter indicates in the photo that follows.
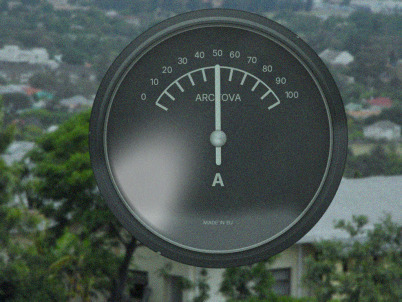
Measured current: 50 A
